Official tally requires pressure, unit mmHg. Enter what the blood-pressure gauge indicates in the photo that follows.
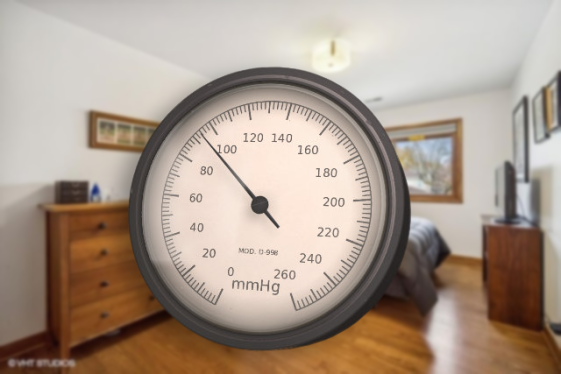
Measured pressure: 94 mmHg
